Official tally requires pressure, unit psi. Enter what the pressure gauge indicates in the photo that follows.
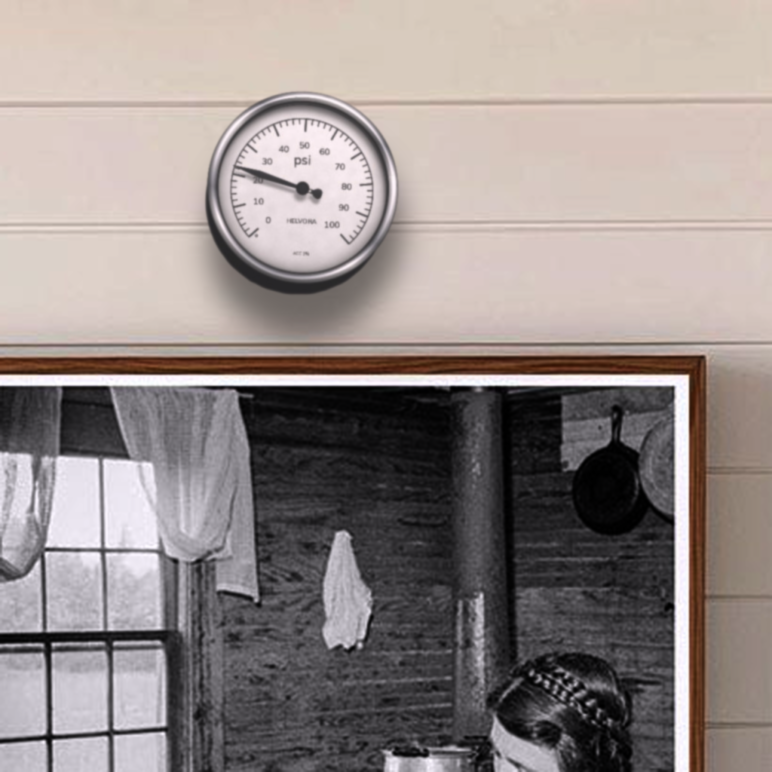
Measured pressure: 22 psi
